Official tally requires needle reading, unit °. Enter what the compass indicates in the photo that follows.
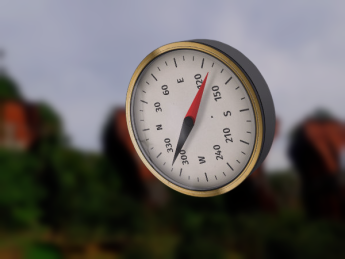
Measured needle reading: 130 °
